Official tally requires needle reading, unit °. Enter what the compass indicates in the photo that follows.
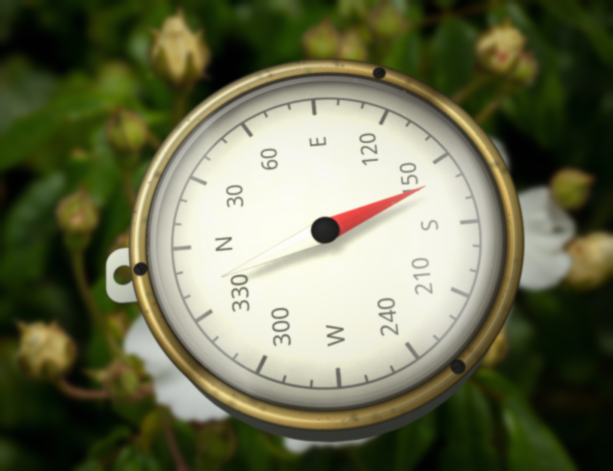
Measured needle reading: 160 °
